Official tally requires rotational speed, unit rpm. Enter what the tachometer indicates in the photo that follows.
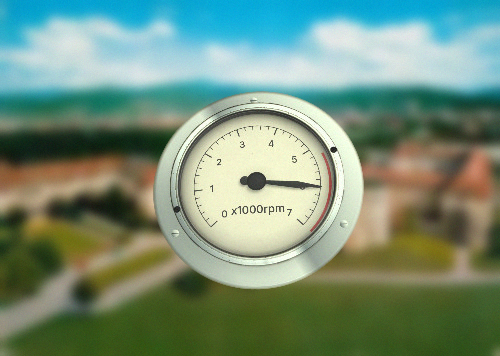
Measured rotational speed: 6000 rpm
